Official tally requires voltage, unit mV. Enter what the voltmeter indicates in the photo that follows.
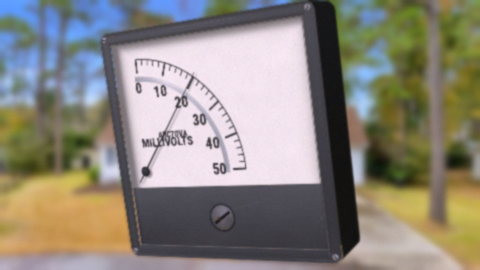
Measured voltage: 20 mV
